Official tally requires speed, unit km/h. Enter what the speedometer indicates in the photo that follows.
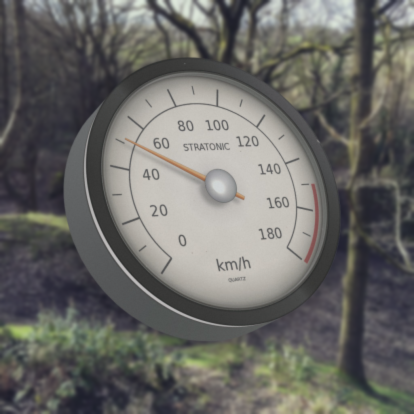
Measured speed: 50 km/h
